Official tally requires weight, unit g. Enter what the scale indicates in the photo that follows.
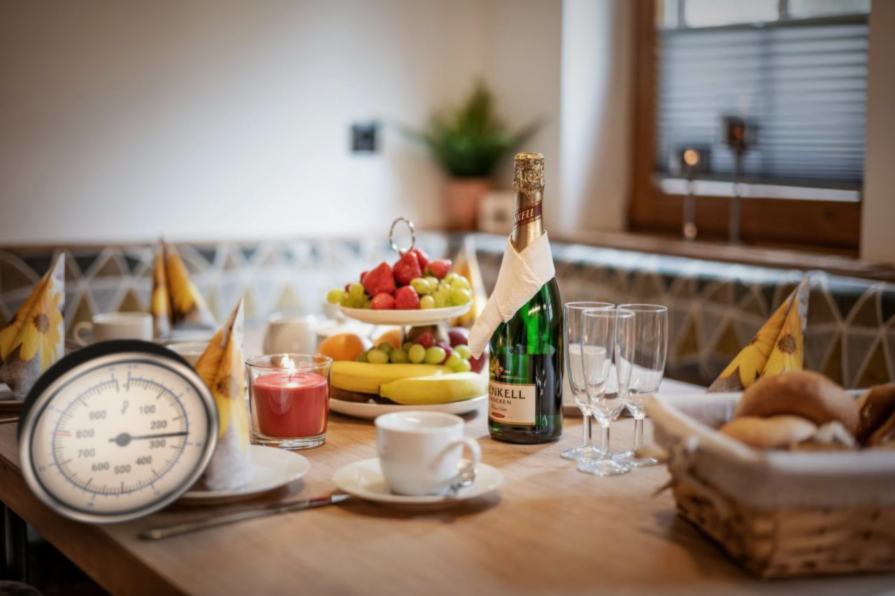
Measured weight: 250 g
